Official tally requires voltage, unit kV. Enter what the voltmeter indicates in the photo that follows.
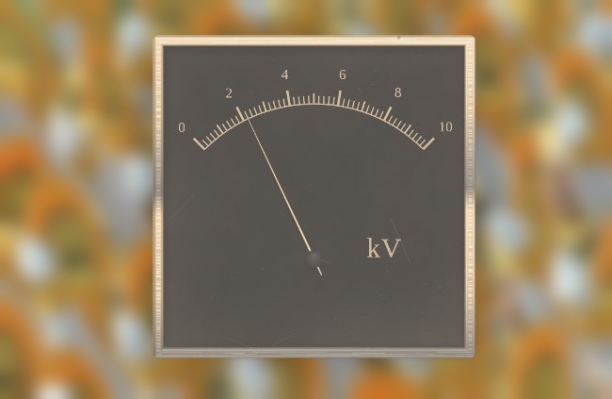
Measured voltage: 2.2 kV
